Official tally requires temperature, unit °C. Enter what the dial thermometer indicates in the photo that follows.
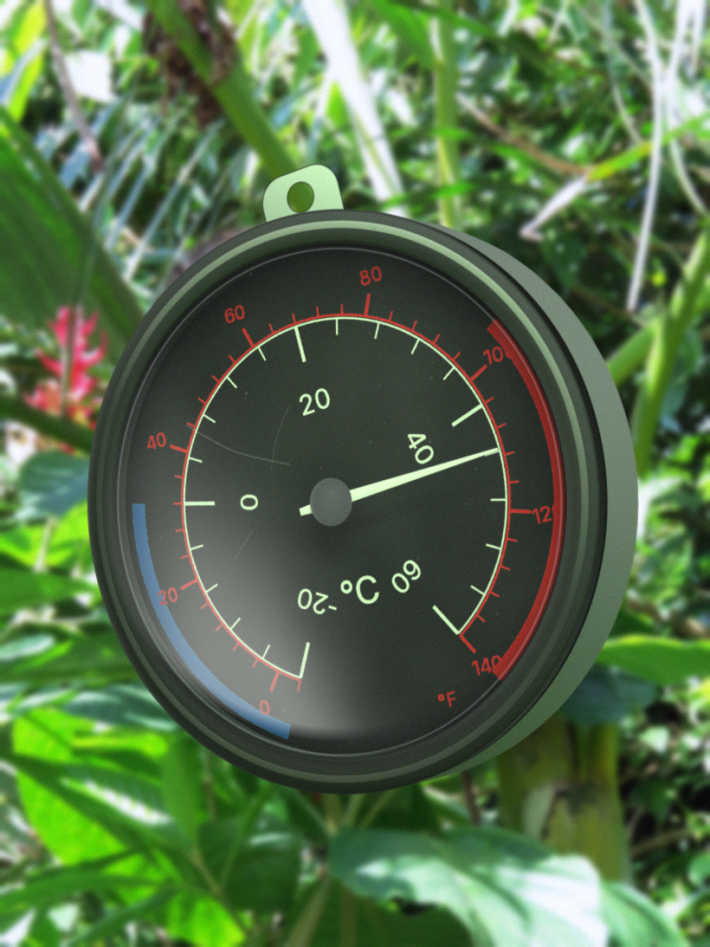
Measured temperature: 44 °C
